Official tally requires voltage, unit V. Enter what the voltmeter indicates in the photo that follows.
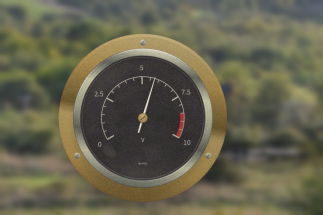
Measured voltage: 5.75 V
